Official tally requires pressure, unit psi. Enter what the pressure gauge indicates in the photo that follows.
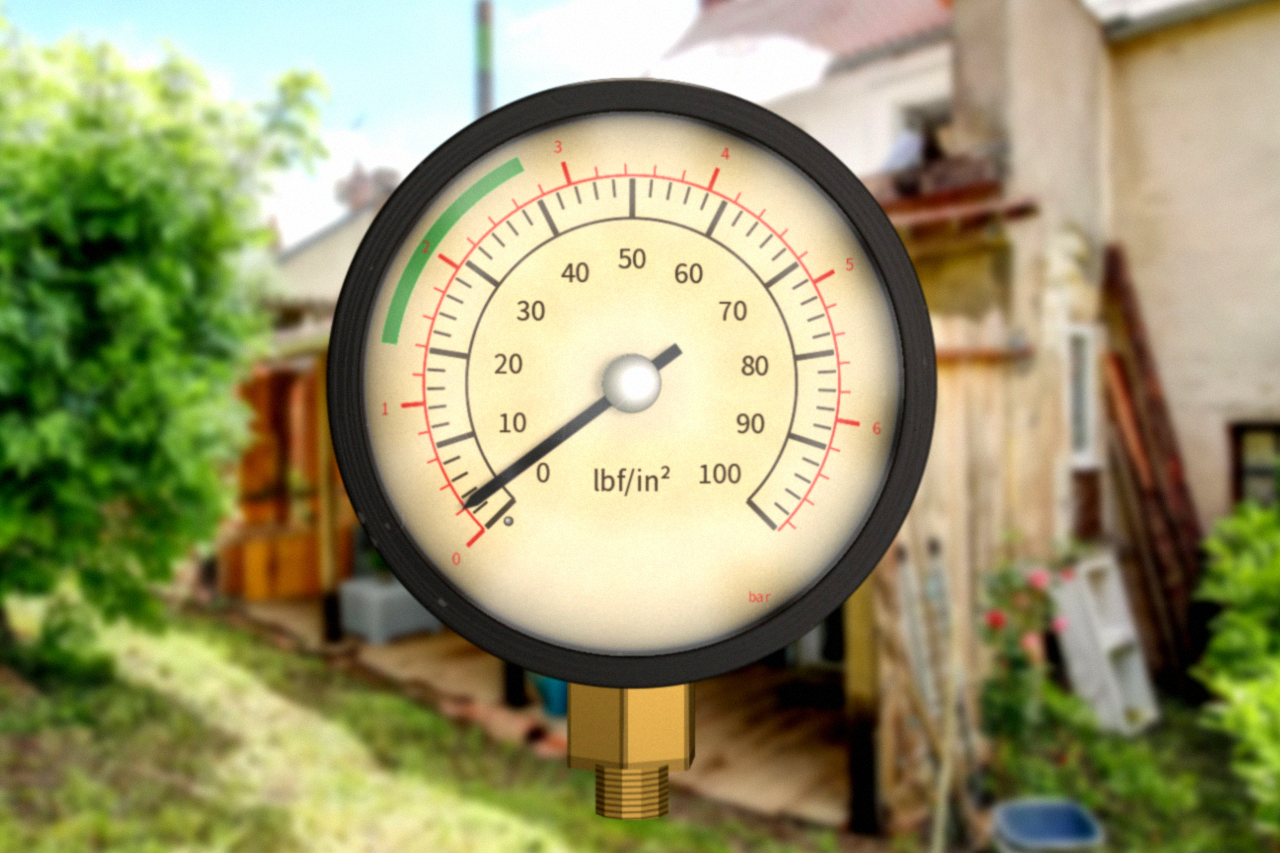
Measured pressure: 3 psi
